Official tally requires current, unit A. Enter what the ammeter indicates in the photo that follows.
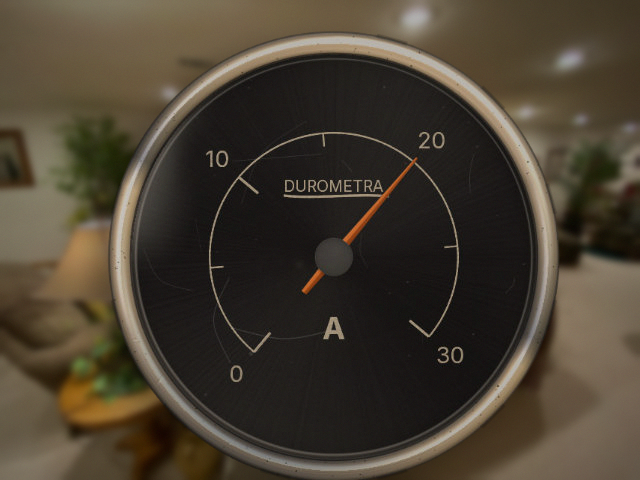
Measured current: 20 A
